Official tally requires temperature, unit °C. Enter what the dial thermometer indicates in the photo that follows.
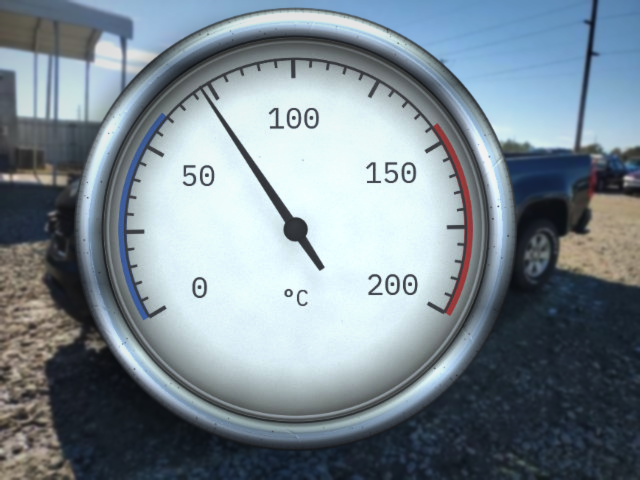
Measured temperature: 72.5 °C
